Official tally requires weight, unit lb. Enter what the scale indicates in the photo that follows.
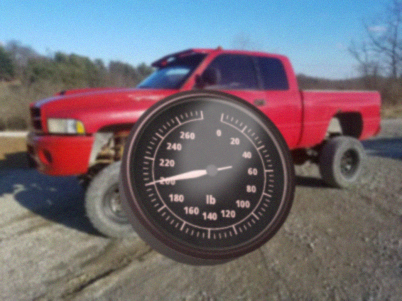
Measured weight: 200 lb
